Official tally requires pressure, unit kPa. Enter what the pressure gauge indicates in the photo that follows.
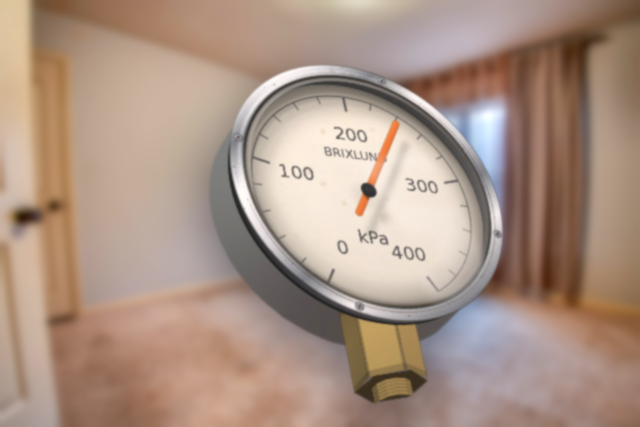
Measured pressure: 240 kPa
